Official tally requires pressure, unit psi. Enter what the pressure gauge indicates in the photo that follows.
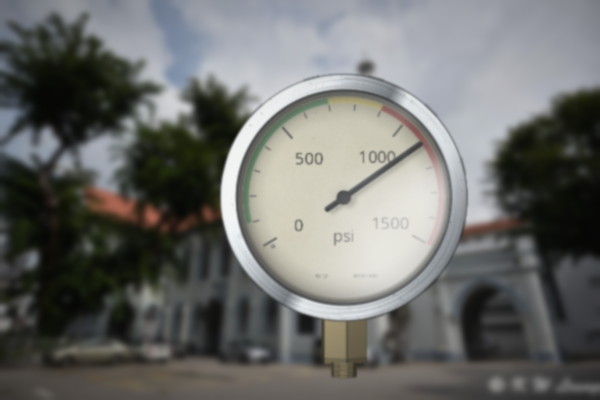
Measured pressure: 1100 psi
